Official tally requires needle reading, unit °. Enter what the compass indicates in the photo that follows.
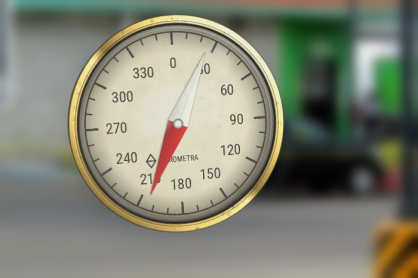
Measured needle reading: 205 °
